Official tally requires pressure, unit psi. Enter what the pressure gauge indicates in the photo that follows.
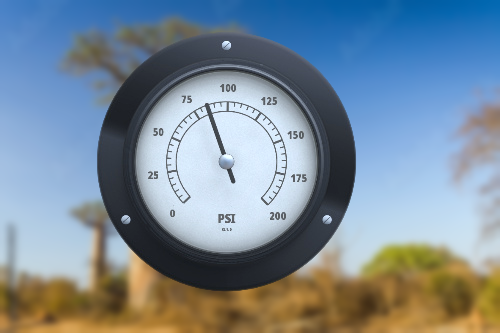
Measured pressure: 85 psi
